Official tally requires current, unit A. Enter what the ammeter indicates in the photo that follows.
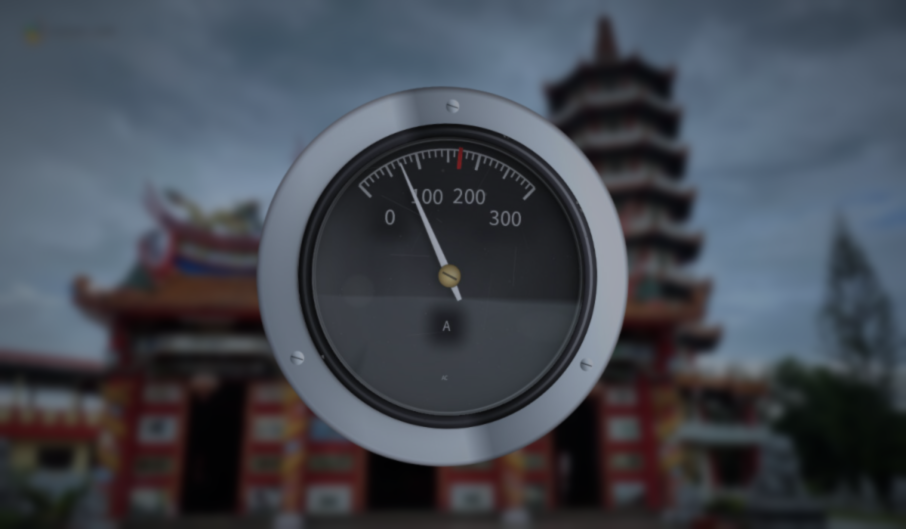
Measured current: 70 A
